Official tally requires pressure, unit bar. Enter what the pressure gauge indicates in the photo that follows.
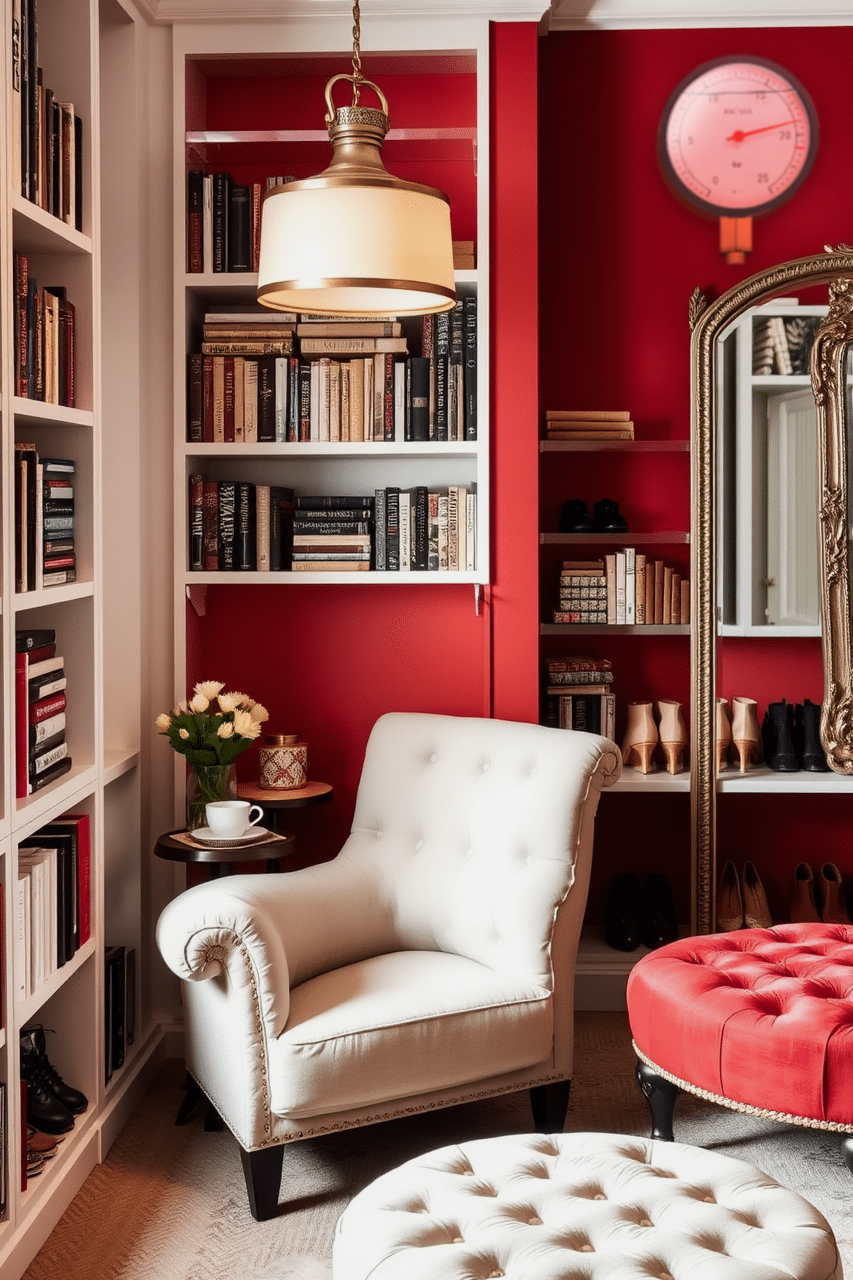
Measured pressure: 19 bar
